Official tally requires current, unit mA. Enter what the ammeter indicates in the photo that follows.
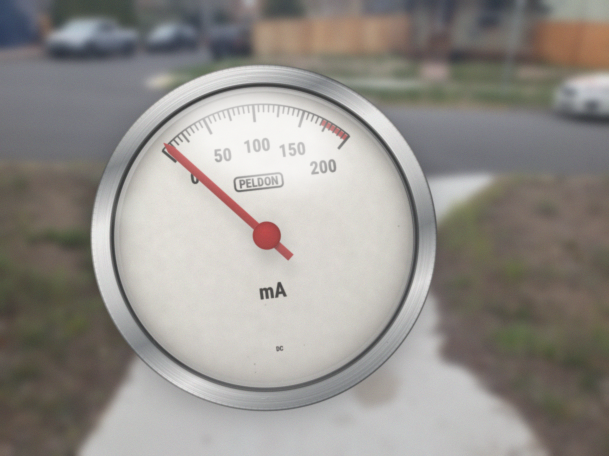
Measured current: 5 mA
